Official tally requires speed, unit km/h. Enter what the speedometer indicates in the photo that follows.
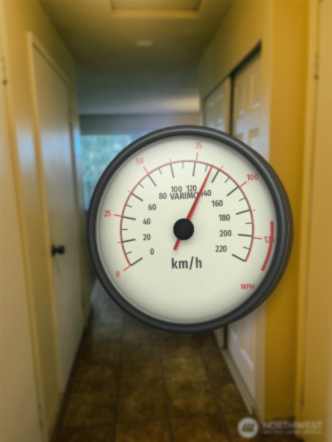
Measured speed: 135 km/h
